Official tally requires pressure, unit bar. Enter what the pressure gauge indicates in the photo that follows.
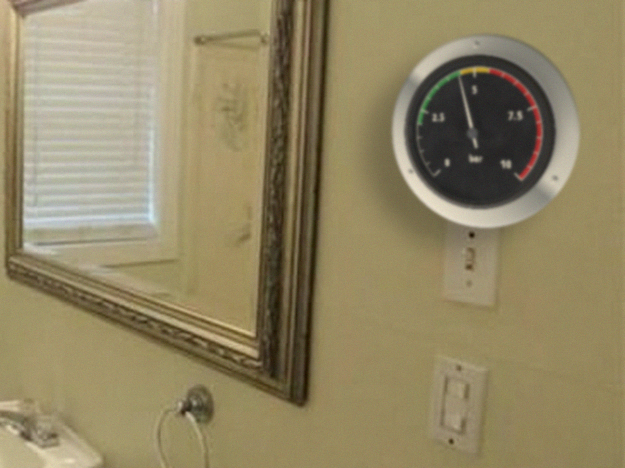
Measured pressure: 4.5 bar
